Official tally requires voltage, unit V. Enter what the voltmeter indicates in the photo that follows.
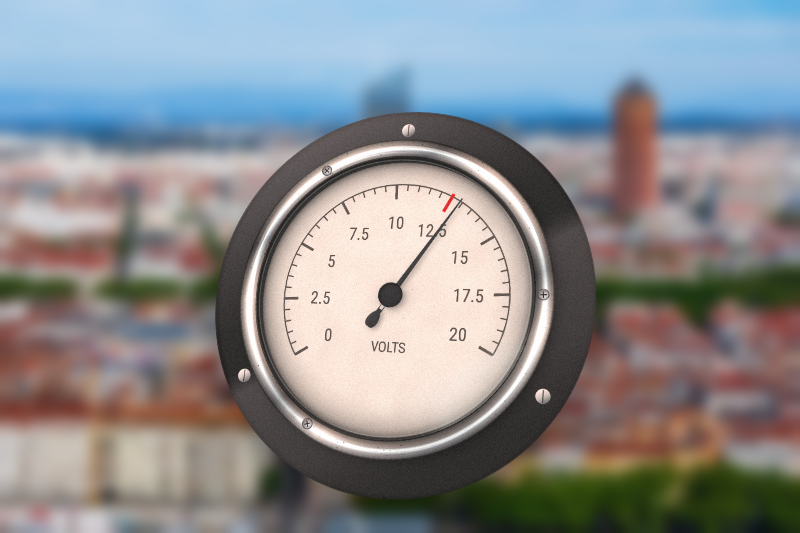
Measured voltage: 13 V
